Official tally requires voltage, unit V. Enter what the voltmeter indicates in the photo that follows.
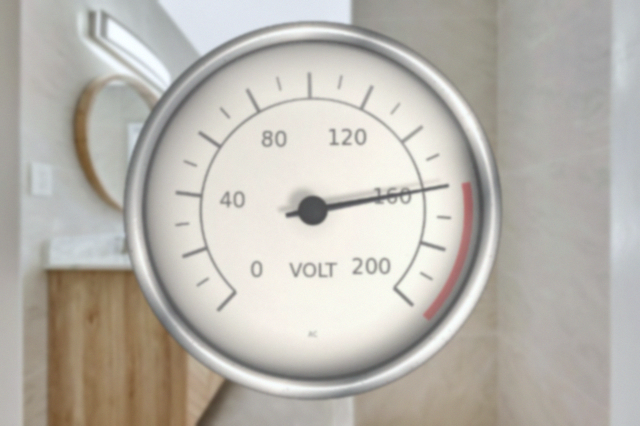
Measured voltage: 160 V
